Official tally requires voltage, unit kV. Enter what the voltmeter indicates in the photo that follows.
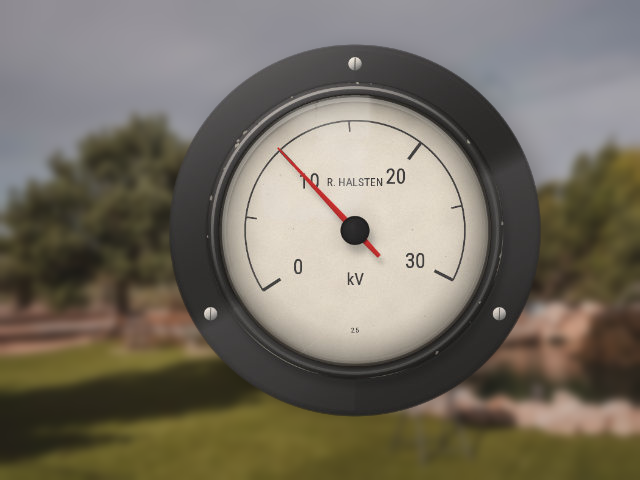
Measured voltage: 10 kV
